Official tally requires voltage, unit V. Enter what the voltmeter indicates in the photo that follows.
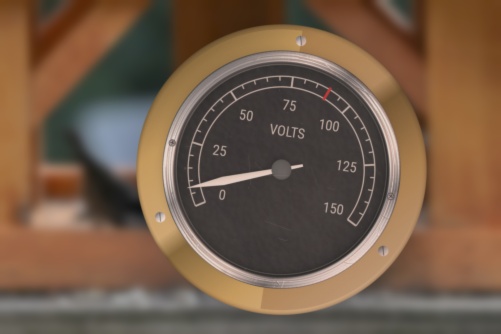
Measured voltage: 7.5 V
